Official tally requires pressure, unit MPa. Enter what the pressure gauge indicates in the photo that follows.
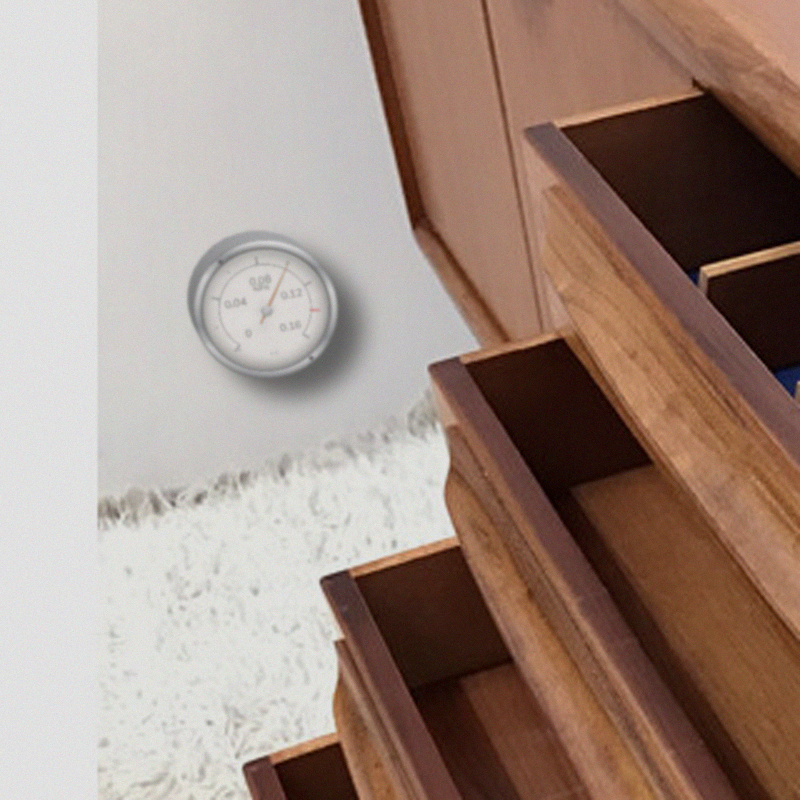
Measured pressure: 0.1 MPa
